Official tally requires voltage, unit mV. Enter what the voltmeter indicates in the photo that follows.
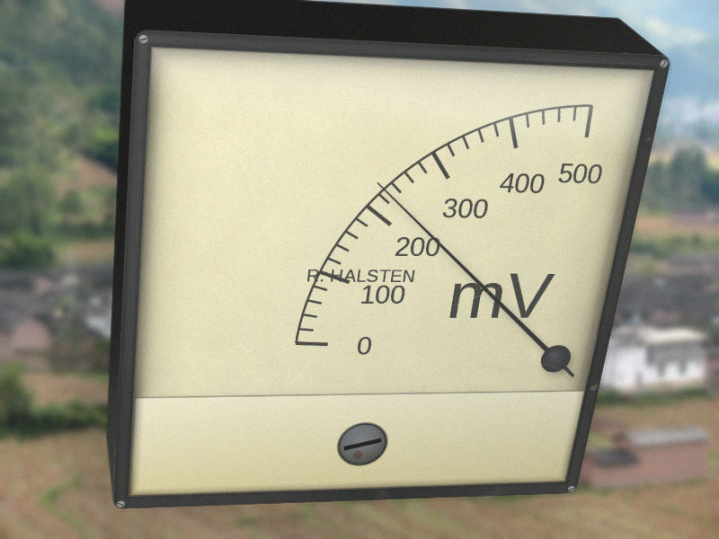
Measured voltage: 230 mV
